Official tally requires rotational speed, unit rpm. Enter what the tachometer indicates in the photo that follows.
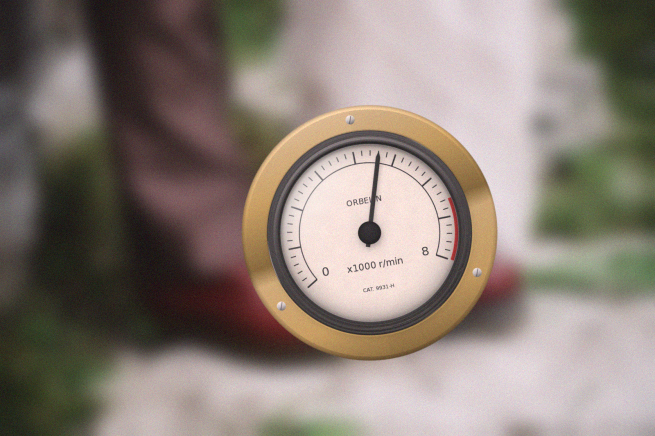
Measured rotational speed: 4600 rpm
